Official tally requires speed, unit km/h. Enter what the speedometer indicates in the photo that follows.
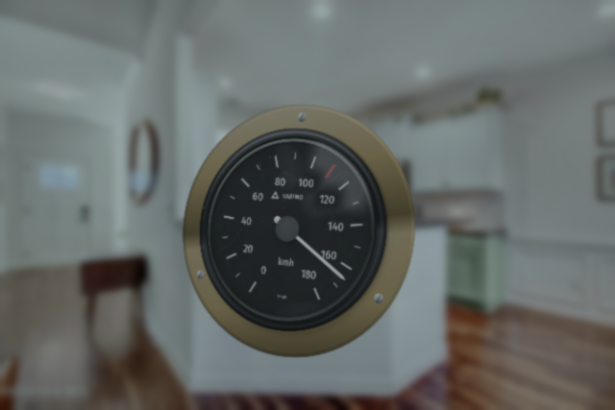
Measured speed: 165 km/h
